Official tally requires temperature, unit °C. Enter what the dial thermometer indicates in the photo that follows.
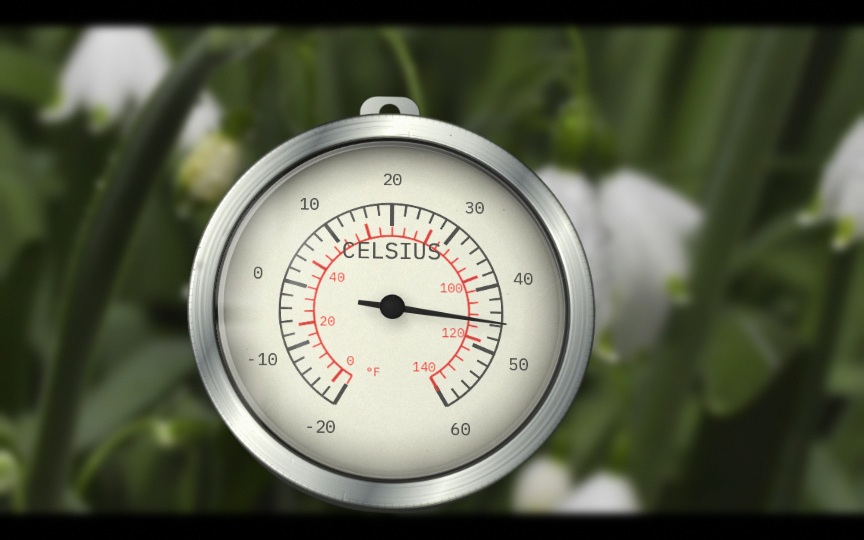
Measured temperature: 46 °C
